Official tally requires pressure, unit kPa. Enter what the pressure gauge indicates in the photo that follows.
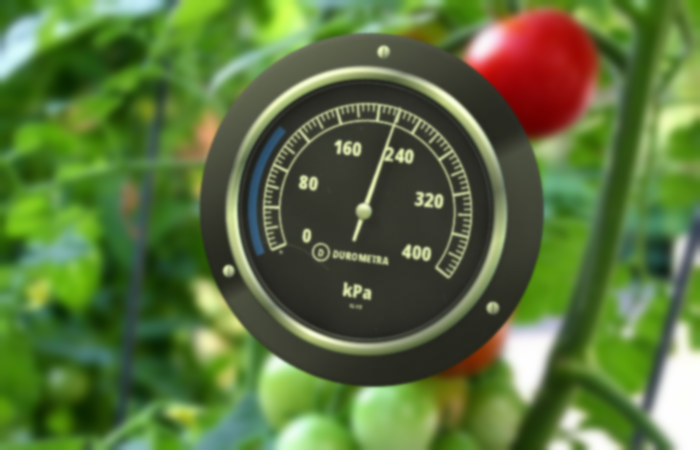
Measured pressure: 220 kPa
